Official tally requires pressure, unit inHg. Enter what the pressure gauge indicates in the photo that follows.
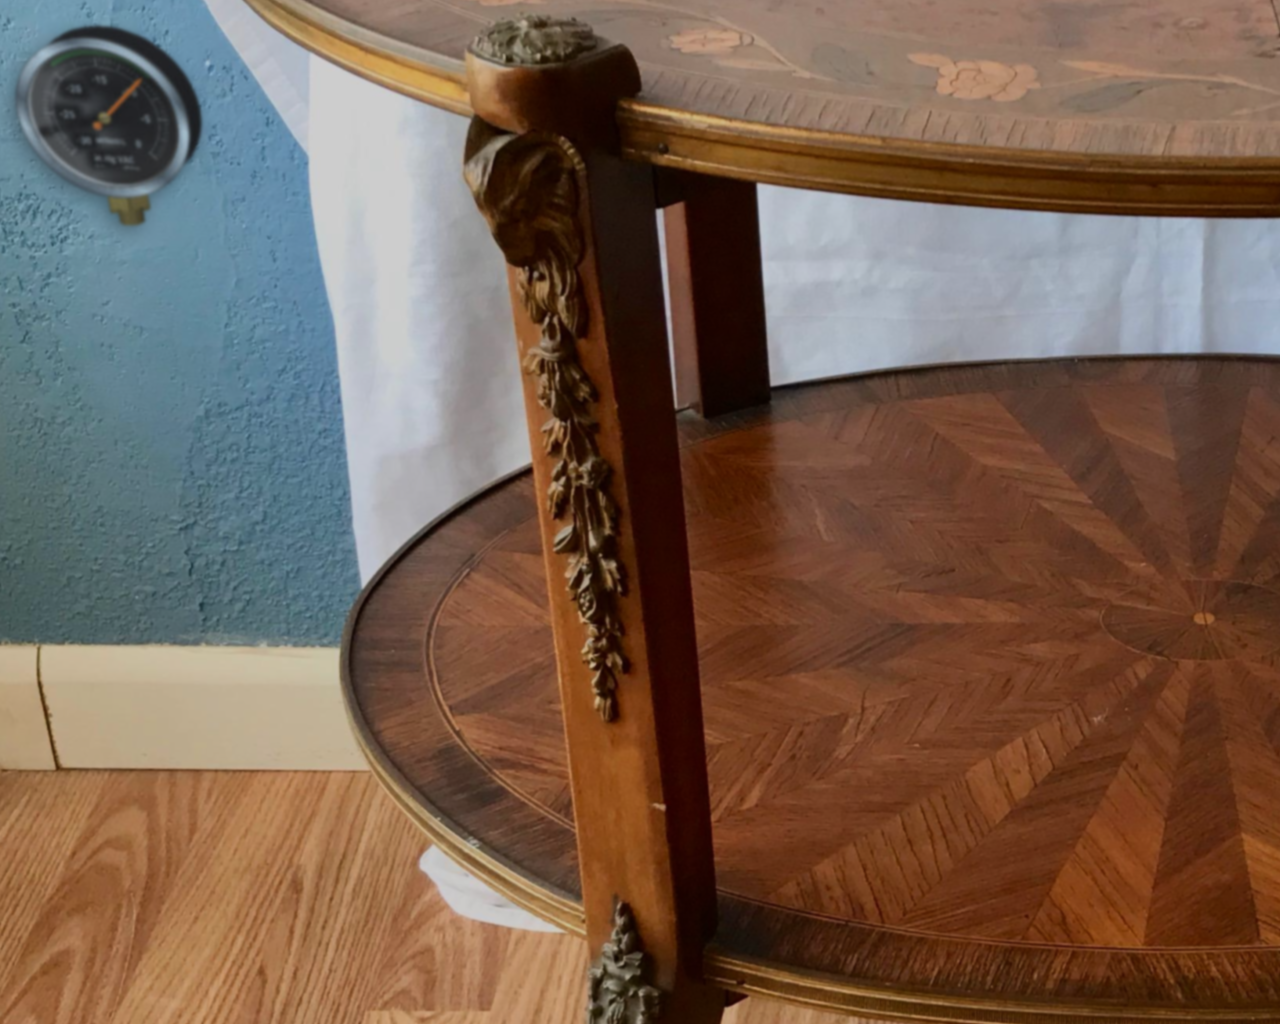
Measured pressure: -10 inHg
